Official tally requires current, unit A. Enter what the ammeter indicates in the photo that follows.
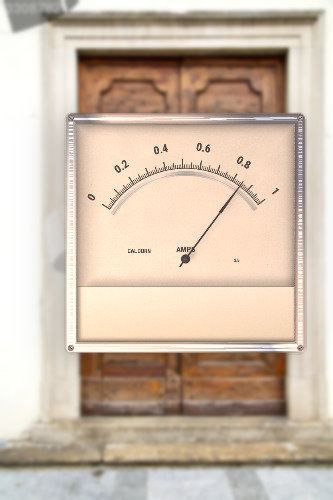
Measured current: 0.85 A
